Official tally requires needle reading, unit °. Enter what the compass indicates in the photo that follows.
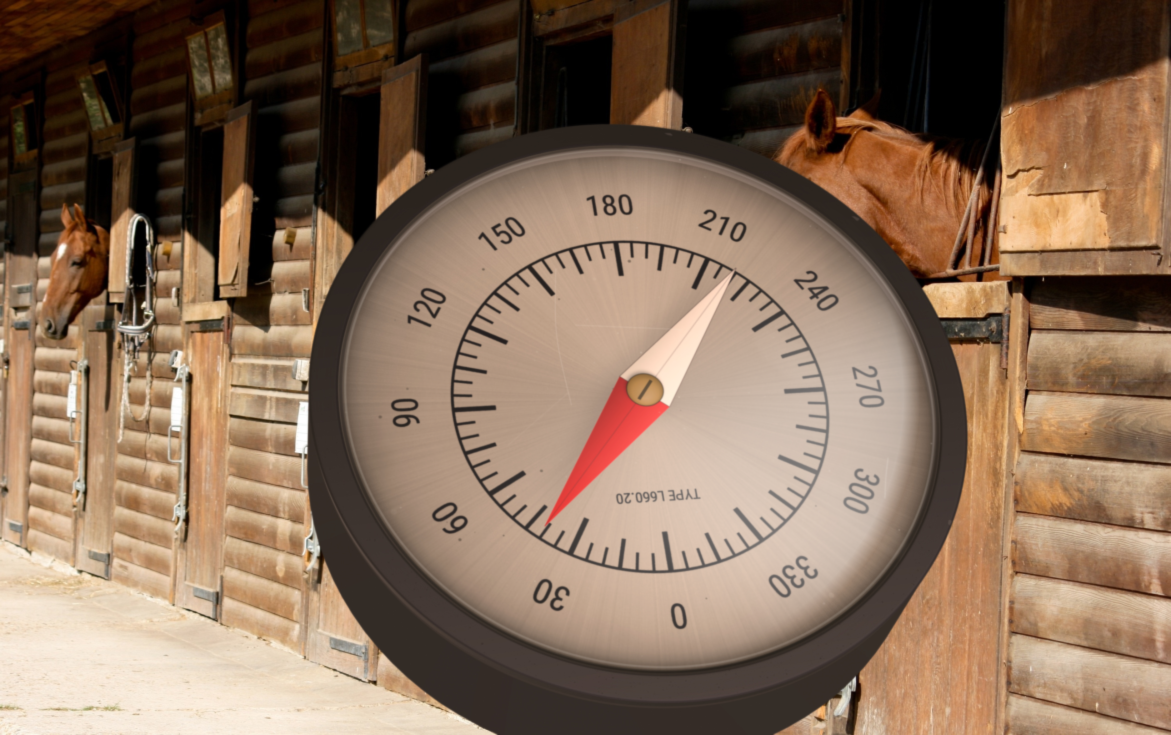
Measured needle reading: 40 °
